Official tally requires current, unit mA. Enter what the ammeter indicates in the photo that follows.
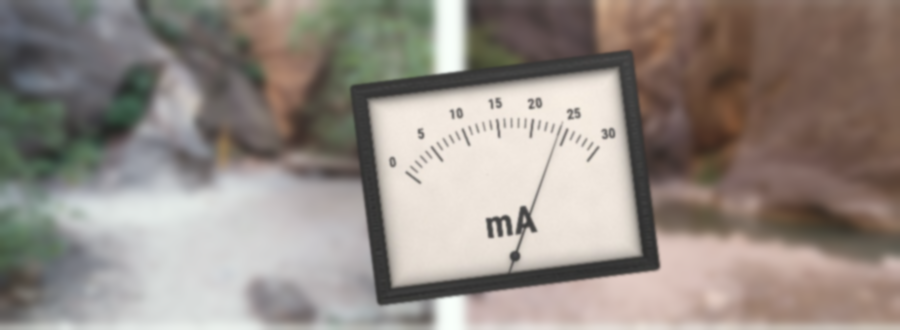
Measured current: 24 mA
